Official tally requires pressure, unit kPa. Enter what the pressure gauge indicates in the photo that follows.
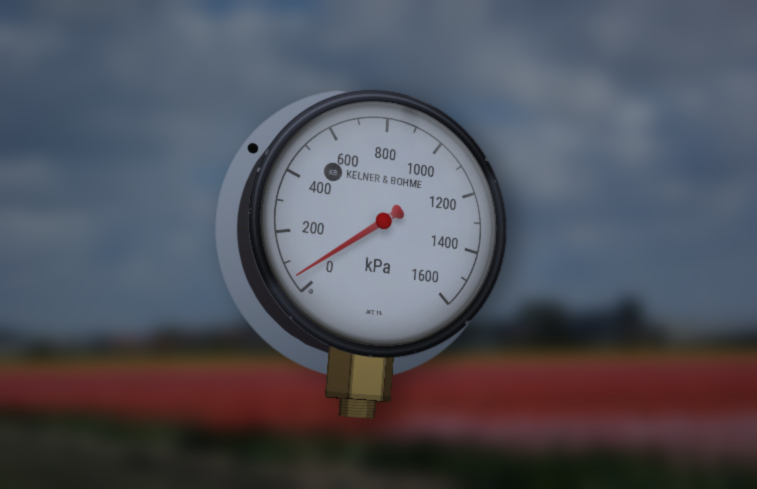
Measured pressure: 50 kPa
